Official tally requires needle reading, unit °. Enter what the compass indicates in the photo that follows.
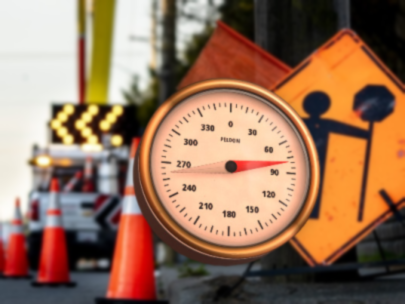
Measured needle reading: 80 °
